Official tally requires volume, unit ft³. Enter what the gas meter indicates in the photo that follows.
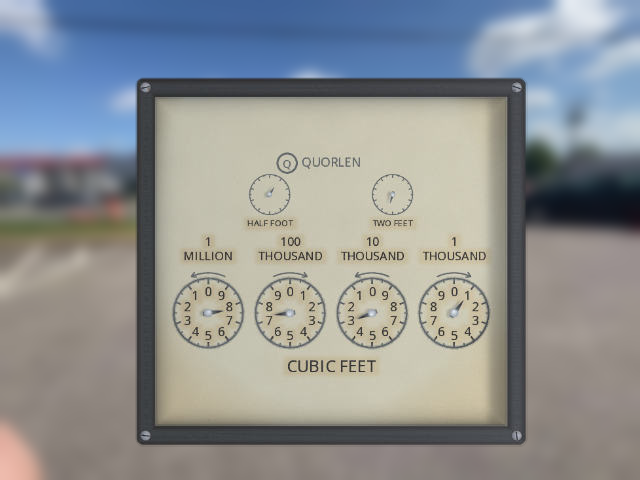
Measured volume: 773100 ft³
